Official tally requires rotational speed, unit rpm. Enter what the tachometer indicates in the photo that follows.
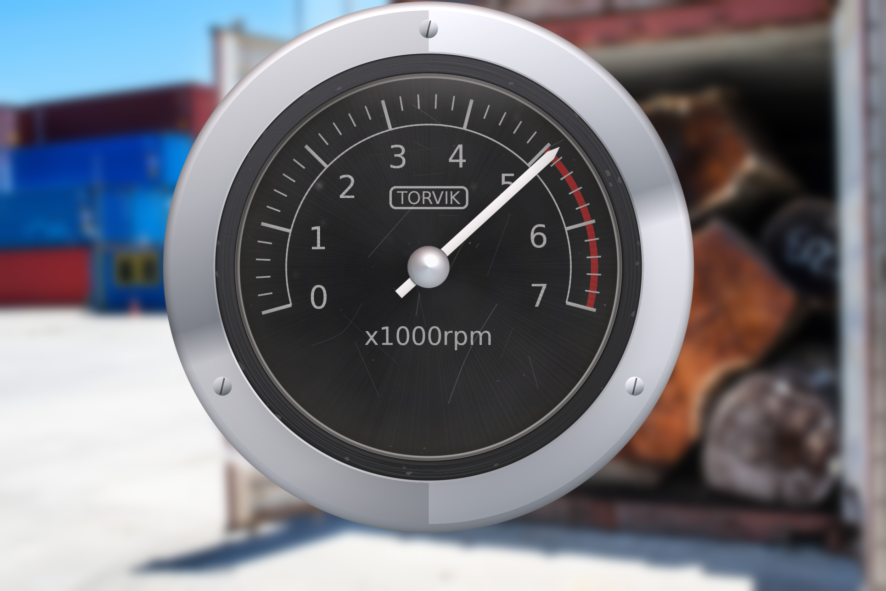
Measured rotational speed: 5100 rpm
